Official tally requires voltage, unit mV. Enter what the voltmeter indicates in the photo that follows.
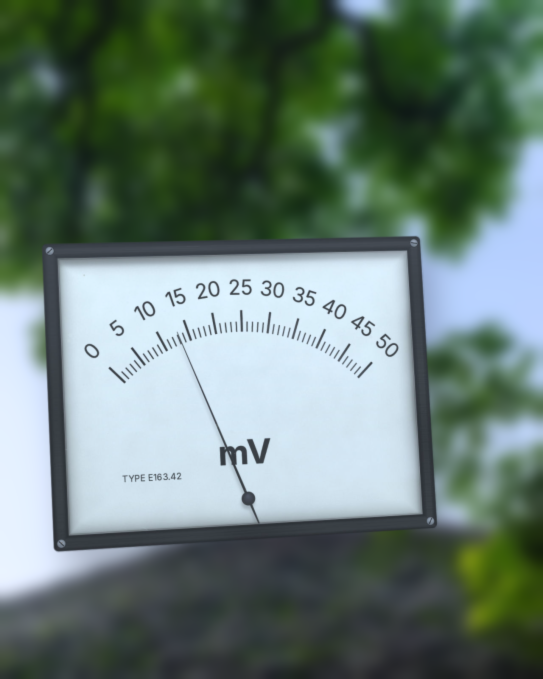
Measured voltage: 13 mV
